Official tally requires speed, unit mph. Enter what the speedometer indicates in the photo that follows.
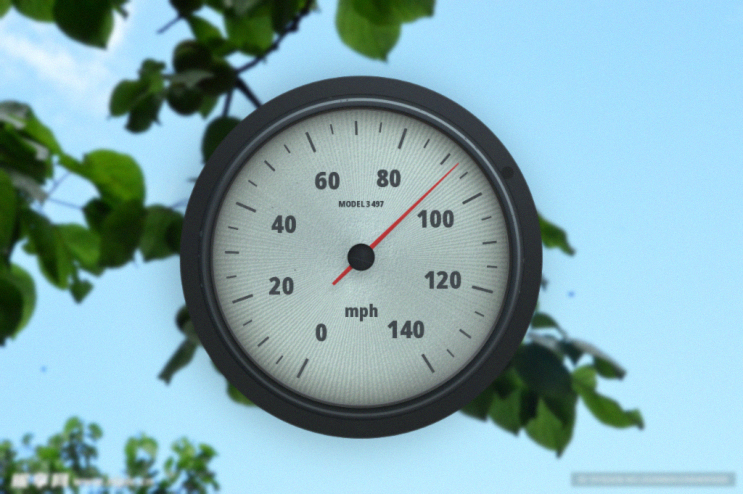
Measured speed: 92.5 mph
